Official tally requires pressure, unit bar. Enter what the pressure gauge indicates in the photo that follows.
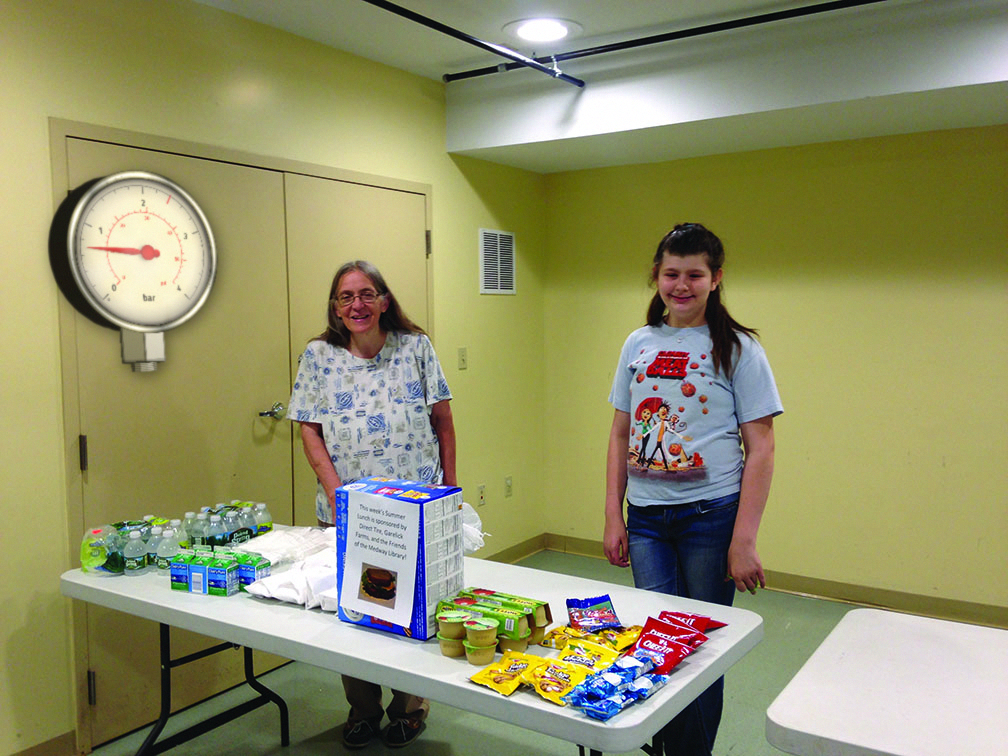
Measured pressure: 0.7 bar
